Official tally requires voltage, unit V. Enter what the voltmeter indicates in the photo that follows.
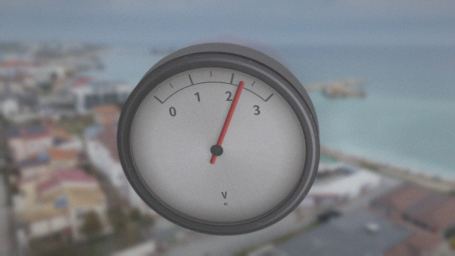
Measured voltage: 2.25 V
